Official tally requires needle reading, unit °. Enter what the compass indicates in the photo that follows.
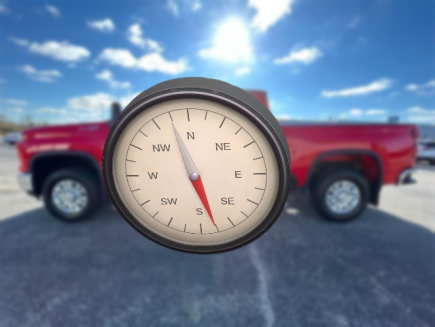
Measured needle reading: 165 °
